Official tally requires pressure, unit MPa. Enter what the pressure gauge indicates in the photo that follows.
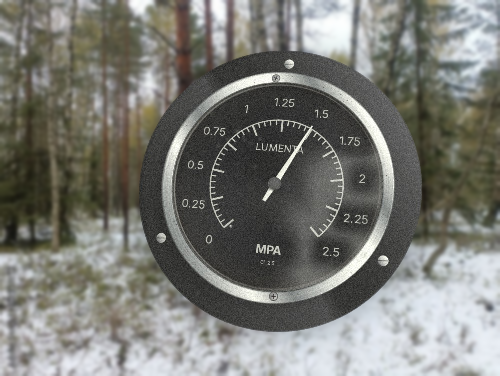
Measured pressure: 1.5 MPa
